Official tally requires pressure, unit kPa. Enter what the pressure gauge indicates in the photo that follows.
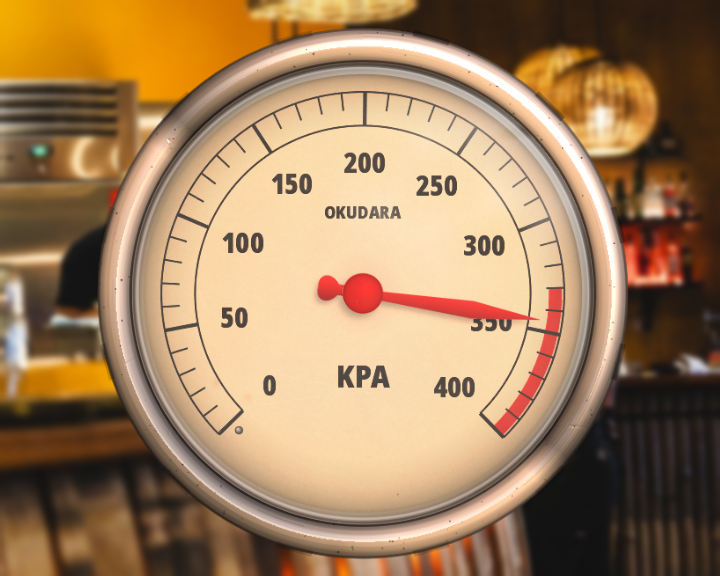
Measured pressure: 345 kPa
